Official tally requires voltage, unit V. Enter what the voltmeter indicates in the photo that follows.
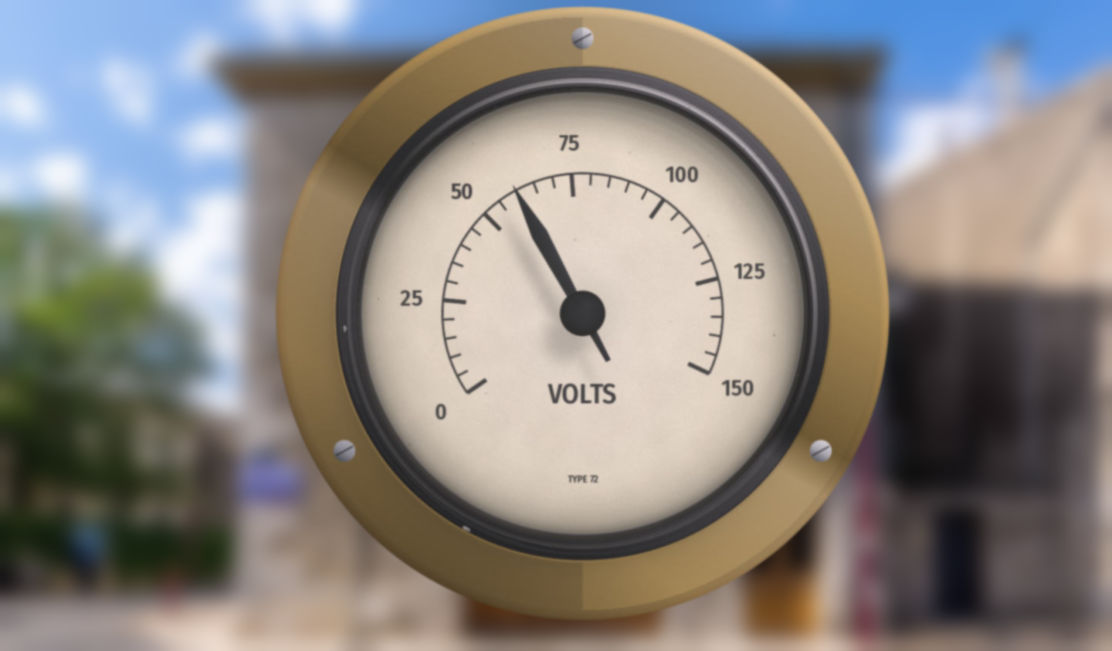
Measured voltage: 60 V
